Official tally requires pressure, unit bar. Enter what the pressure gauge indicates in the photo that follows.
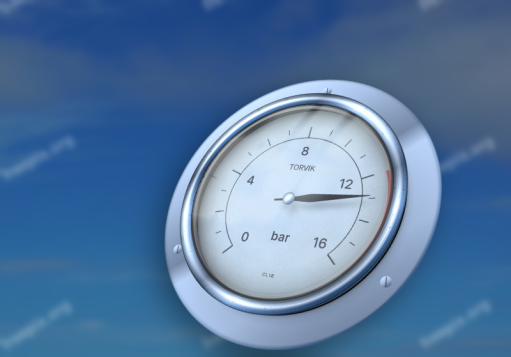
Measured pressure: 13 bar
